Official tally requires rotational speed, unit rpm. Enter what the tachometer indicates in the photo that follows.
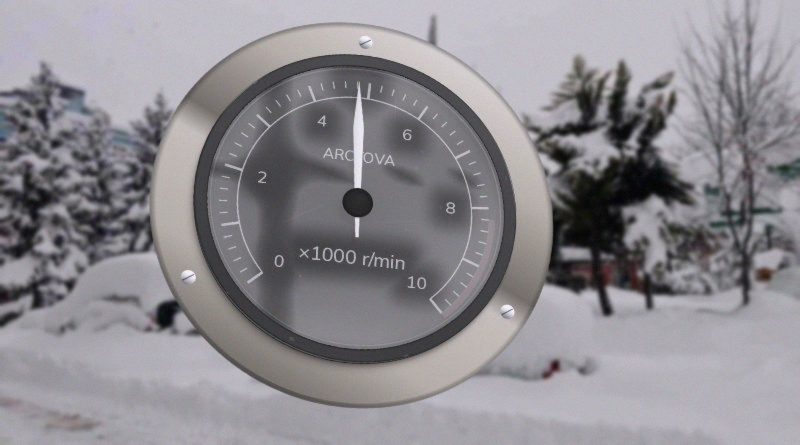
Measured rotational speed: 4800 rpm
